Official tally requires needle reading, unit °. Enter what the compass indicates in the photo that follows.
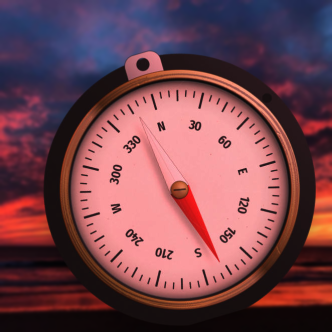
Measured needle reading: 167.5 °
